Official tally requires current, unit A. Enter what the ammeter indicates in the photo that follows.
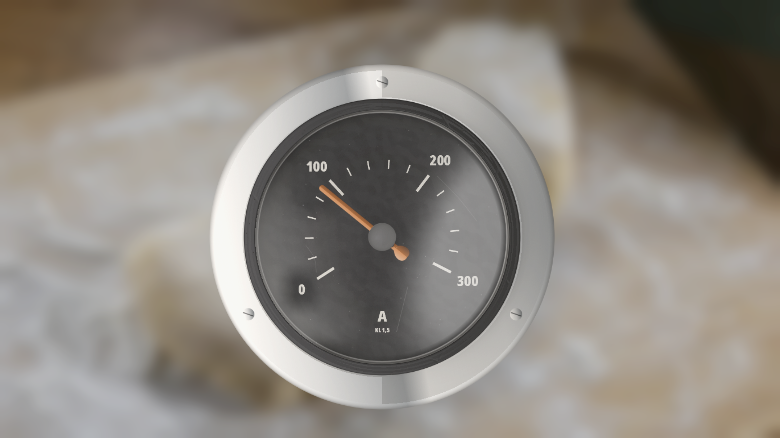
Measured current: 90 A
